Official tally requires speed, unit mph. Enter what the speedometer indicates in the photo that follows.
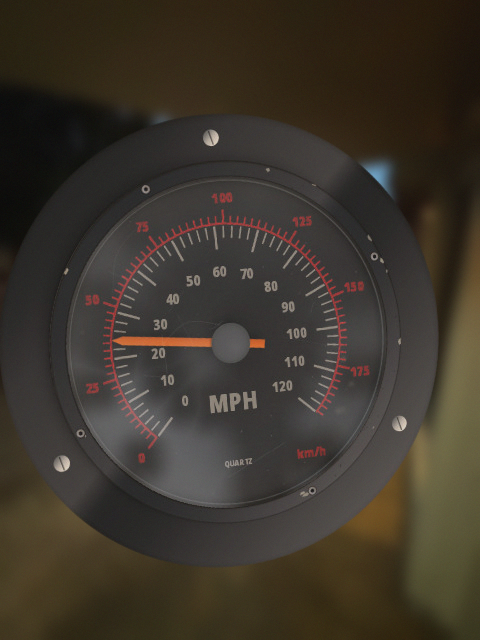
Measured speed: 24 mph
